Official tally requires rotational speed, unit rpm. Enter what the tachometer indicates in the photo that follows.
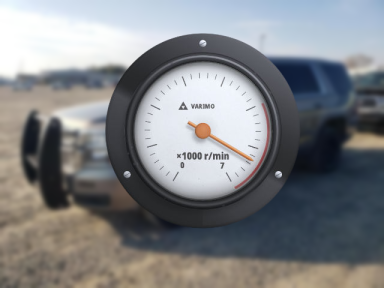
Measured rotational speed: 6300 rpm
